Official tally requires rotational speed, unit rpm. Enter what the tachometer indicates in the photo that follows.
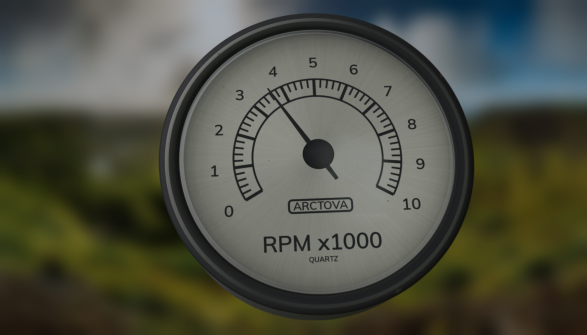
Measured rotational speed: 3600 rpm
